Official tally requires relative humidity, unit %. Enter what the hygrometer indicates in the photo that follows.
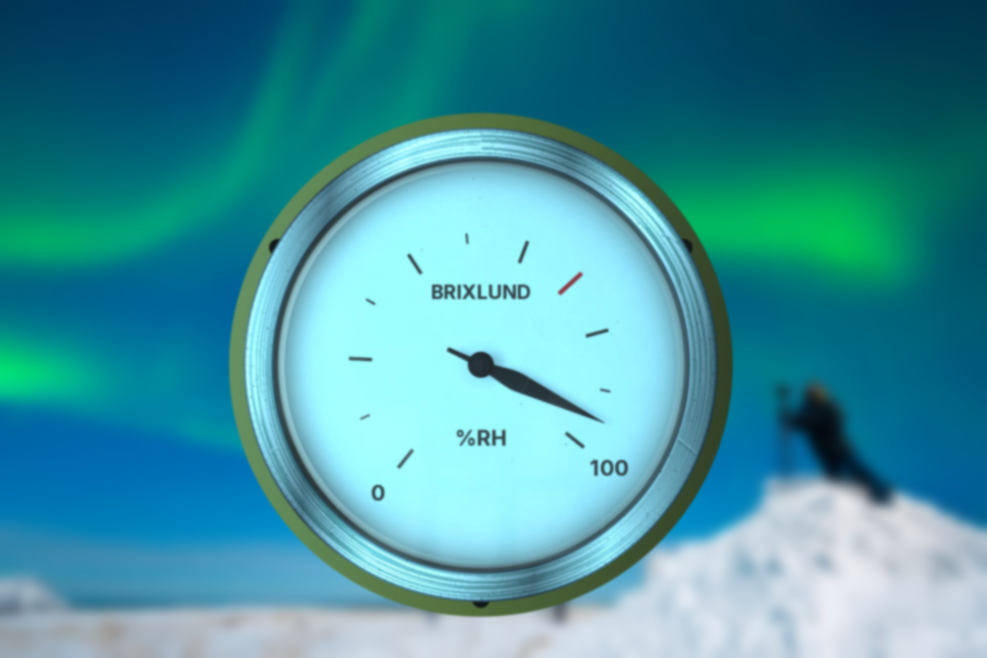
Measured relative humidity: 95 %
